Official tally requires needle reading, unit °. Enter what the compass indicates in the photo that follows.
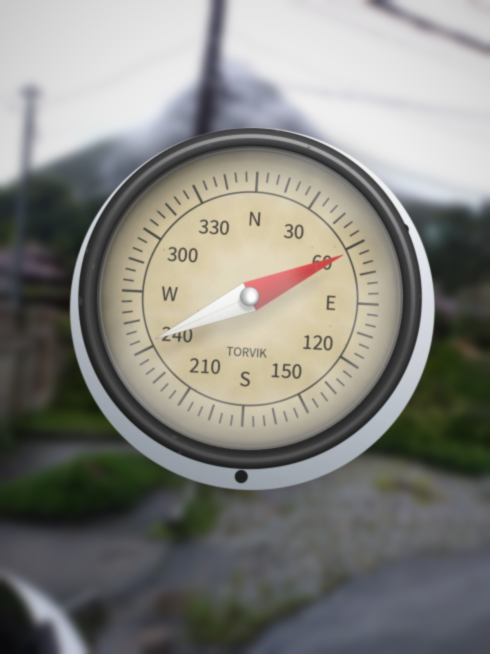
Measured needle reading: 62.5 °
